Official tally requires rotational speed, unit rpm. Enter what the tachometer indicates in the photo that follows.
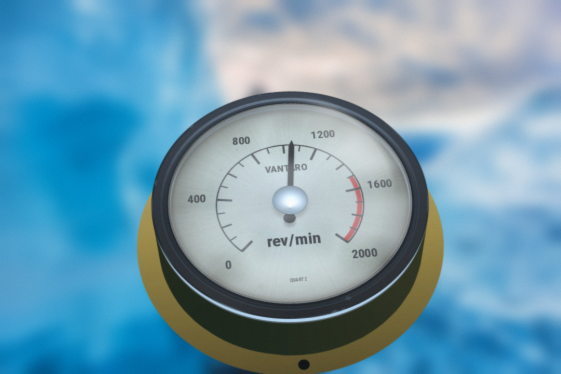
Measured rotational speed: 1050 rpm
